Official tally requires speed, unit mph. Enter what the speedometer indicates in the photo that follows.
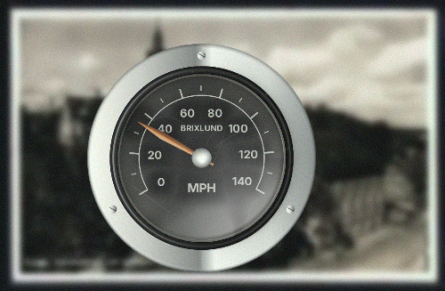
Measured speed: 35 mph
